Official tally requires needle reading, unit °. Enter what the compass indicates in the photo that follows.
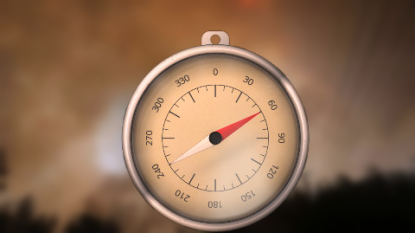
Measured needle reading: 60 °
